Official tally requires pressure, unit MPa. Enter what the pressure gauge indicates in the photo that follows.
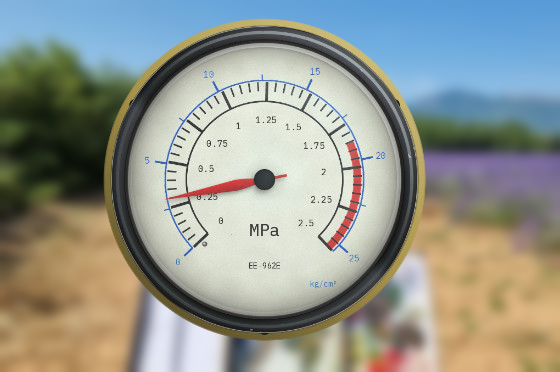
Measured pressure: 0.3 MPa
